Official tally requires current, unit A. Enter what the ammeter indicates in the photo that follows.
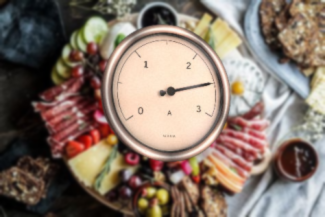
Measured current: 2.5 A
